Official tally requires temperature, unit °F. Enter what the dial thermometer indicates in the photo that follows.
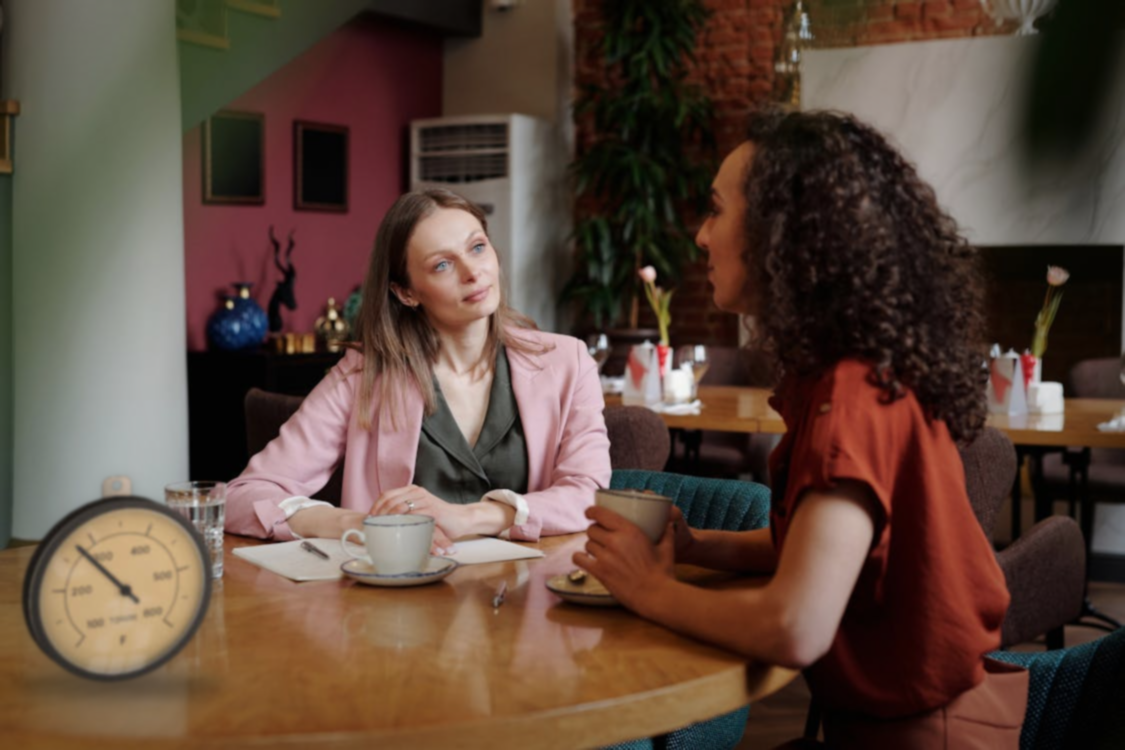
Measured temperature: 275 °F
